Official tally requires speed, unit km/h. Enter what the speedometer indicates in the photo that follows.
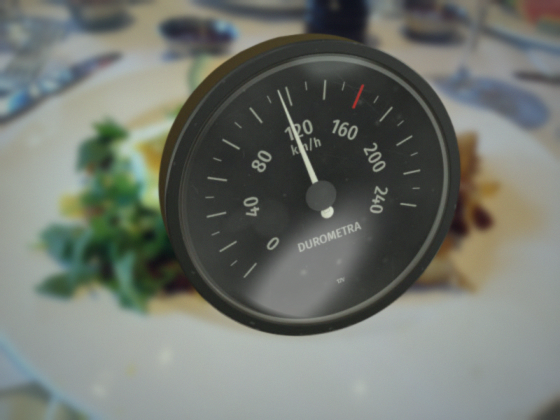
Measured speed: 115 km/h
